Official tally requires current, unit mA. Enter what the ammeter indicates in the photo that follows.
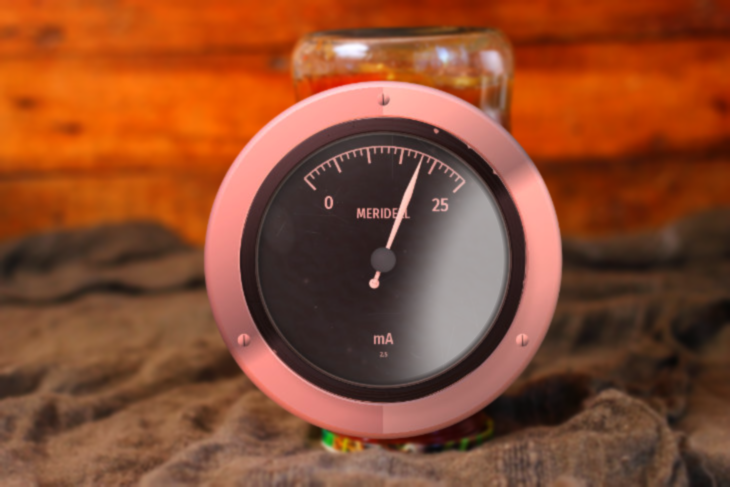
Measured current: 18 mA
